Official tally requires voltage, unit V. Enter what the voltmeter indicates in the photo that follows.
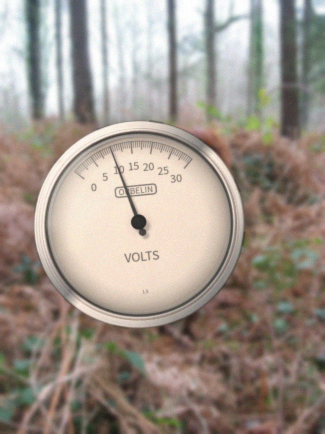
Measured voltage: 10 V
